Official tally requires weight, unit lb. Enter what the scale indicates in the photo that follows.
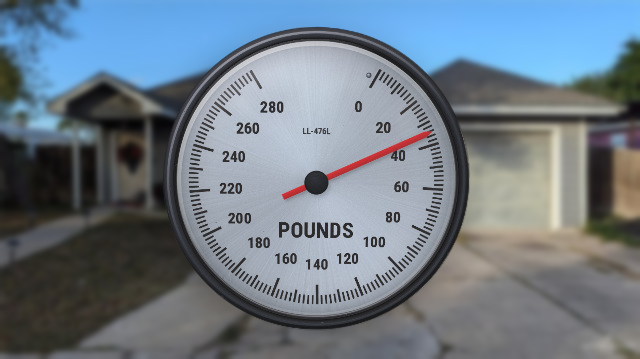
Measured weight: 34 lb
